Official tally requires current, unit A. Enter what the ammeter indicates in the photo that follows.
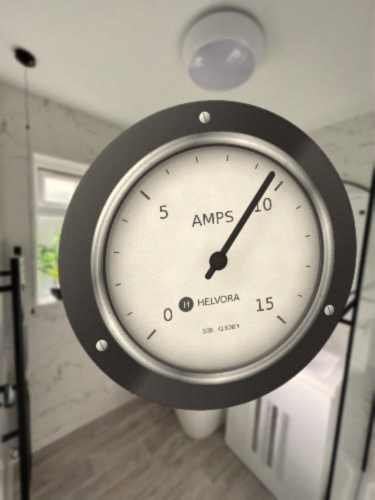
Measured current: 9.5 A
